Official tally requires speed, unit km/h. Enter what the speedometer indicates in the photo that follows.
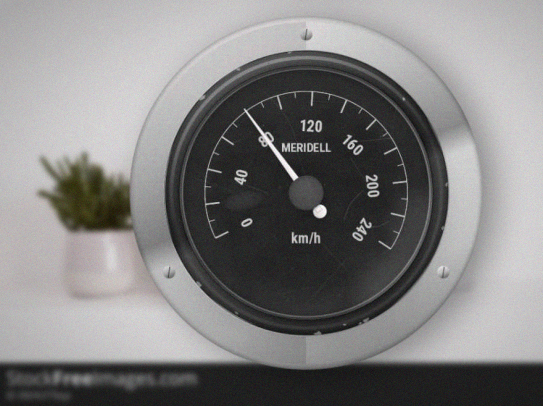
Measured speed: 80 km/h
